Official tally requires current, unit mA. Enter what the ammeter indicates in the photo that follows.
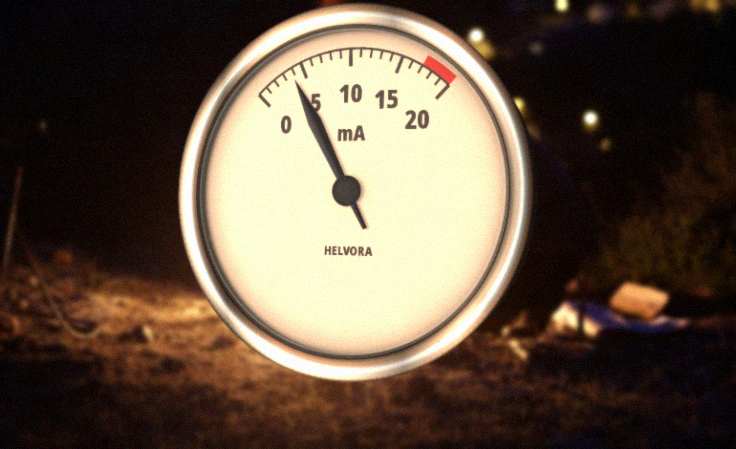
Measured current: 4 mA
